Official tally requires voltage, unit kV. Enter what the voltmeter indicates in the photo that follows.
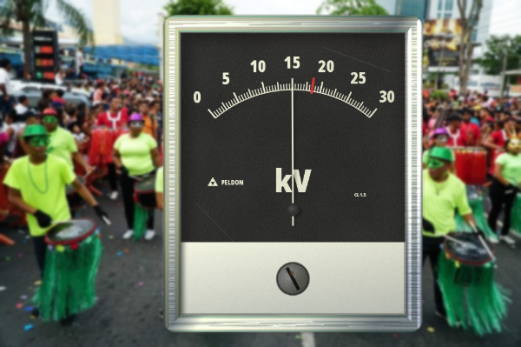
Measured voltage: 15 kV
